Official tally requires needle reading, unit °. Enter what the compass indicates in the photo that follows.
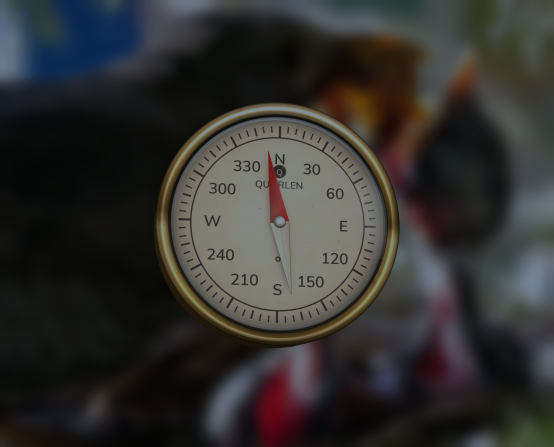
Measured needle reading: 350 °
